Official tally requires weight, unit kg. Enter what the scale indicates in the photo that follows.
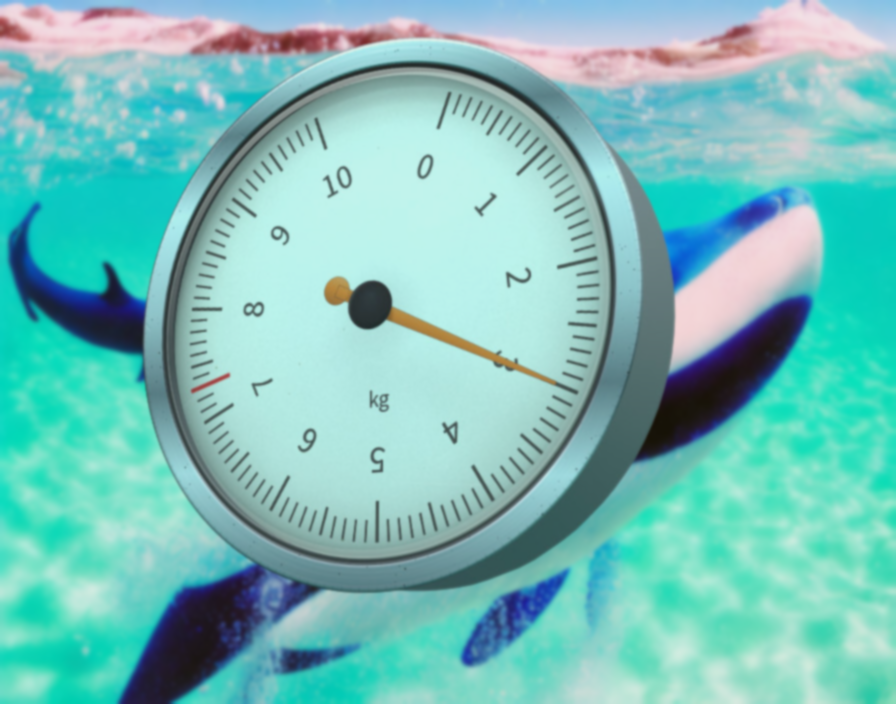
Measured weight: 3 kg
